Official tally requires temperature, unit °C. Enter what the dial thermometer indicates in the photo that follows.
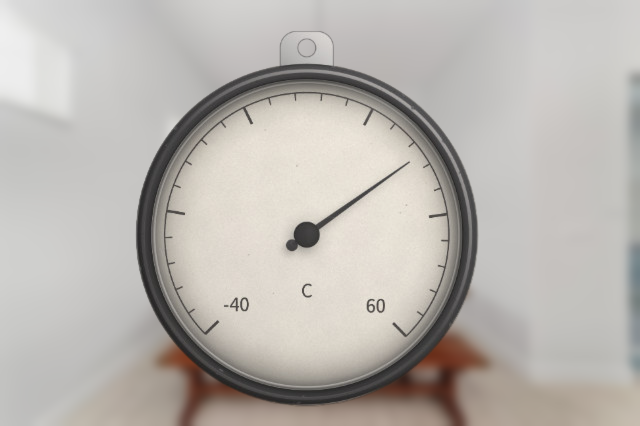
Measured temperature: 30 °C
